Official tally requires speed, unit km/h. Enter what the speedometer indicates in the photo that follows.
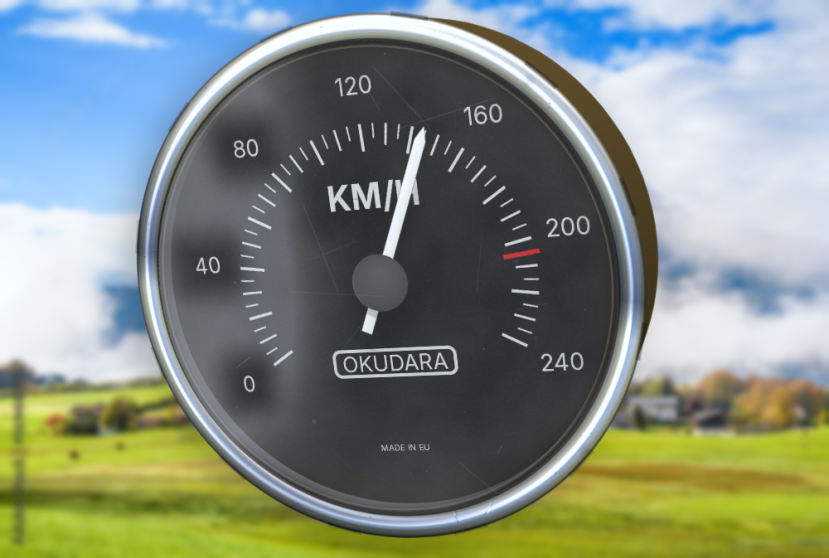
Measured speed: 145 km/h
